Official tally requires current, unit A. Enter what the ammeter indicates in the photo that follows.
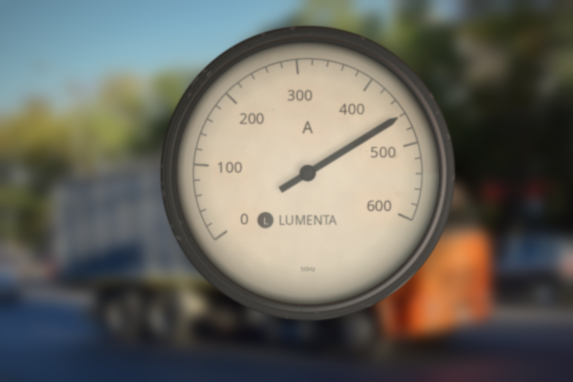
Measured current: 460 A
